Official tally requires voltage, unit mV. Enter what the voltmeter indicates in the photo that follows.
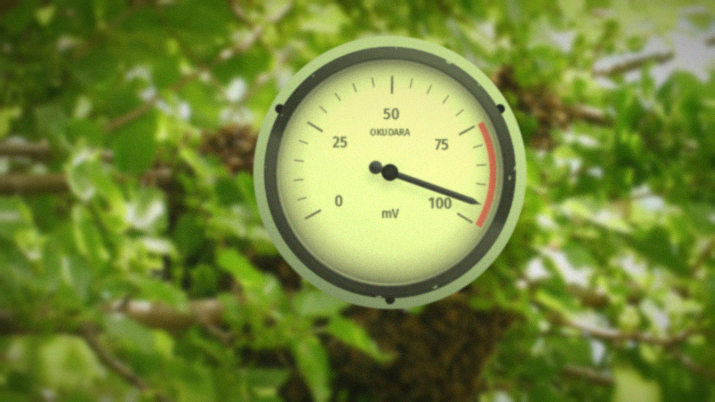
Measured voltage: 95 mV
